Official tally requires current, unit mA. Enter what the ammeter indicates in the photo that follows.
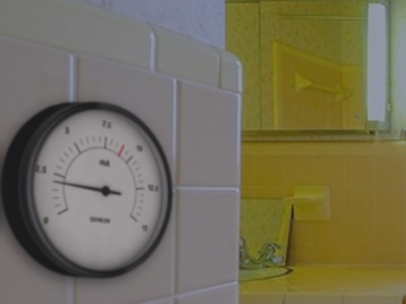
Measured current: 2 mA
